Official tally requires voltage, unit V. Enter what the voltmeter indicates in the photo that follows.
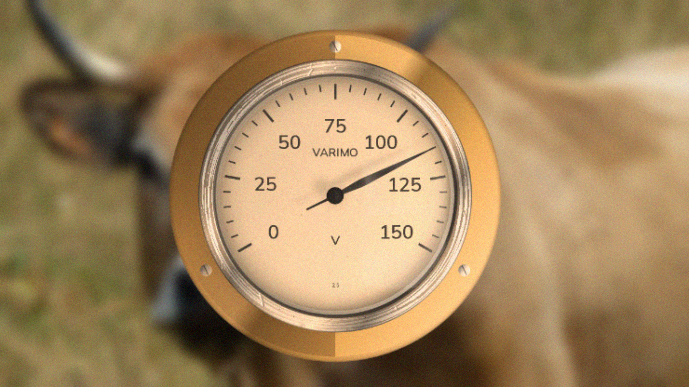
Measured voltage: 115 V
